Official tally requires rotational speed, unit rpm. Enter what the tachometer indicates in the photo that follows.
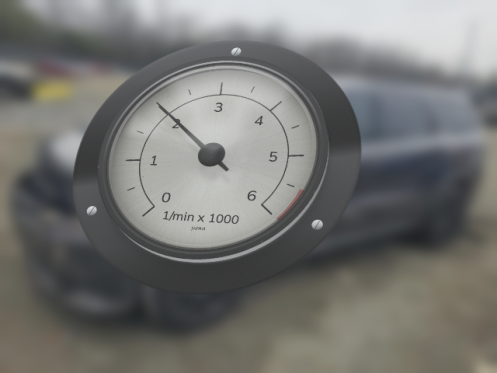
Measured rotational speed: 2000 rpm
